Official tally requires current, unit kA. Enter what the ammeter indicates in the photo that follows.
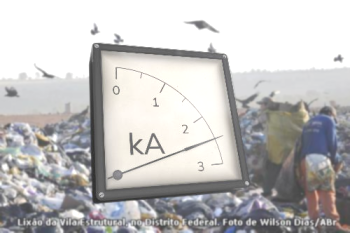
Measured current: 2.5 kA
